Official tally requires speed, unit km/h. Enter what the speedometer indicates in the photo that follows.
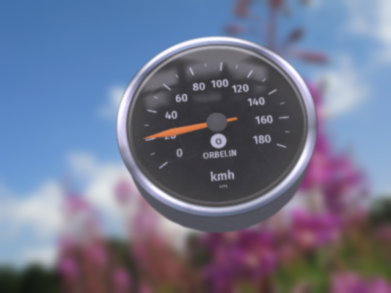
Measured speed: 20 km/h
